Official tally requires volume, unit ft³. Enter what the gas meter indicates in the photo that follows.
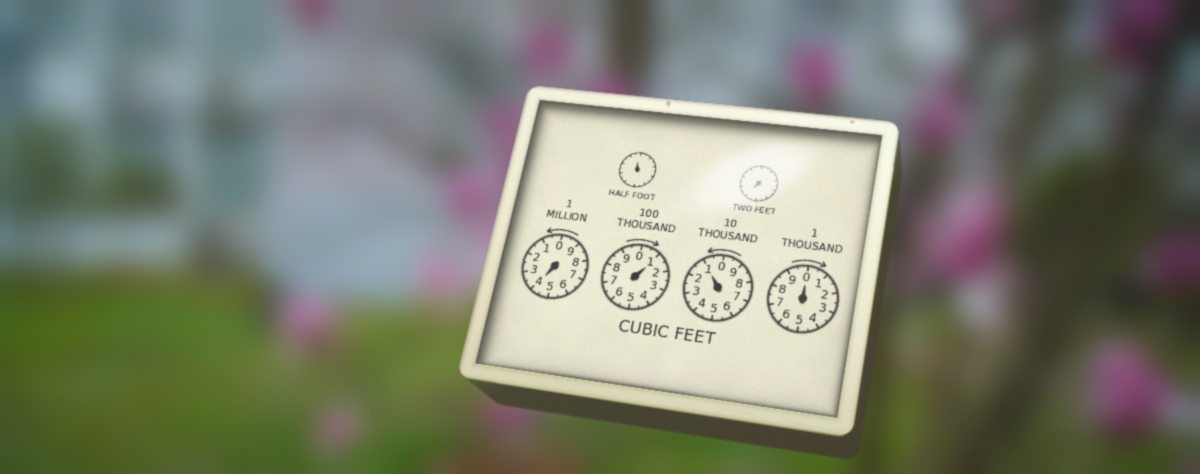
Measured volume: 411000 ft³
